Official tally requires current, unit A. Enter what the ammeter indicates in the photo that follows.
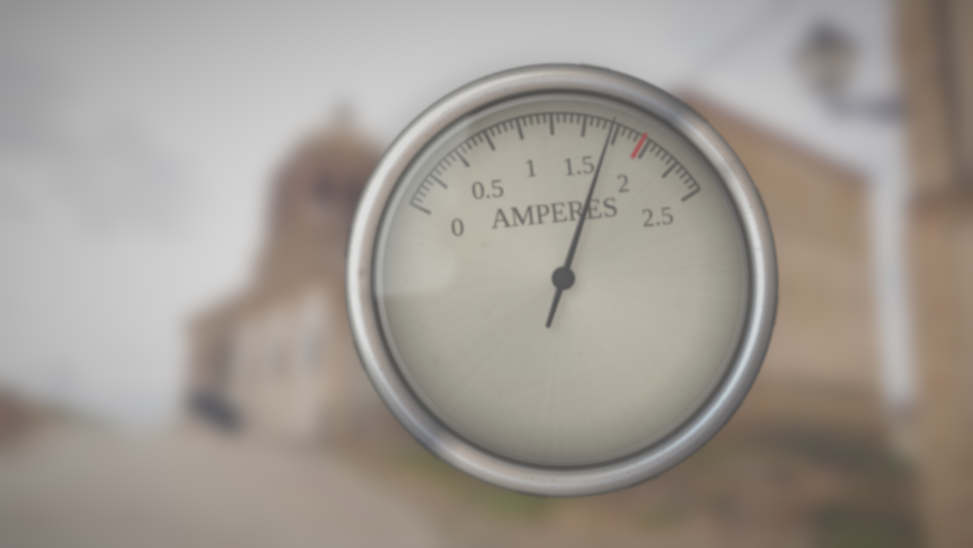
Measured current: 1.7 A
